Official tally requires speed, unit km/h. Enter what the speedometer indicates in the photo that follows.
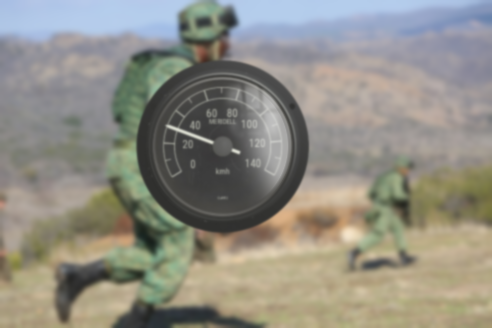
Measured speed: 30 km/h
